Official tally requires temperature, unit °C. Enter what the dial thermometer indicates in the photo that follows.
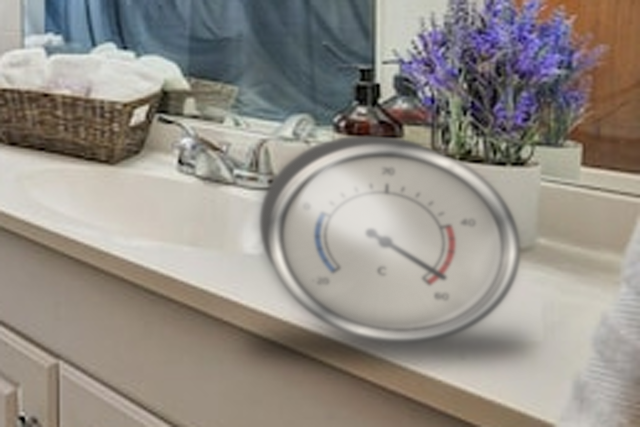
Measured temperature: 56 °C
